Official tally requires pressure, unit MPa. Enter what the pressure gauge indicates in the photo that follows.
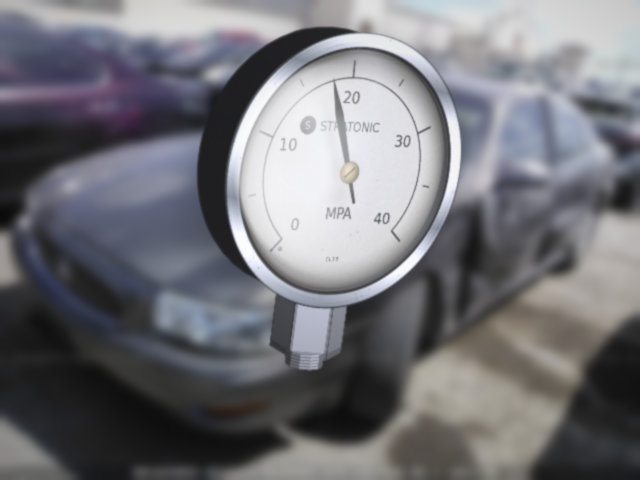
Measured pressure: 17.5 MPa
